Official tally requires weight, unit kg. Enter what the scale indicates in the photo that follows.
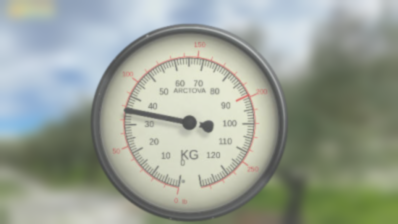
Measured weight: 35 kg
